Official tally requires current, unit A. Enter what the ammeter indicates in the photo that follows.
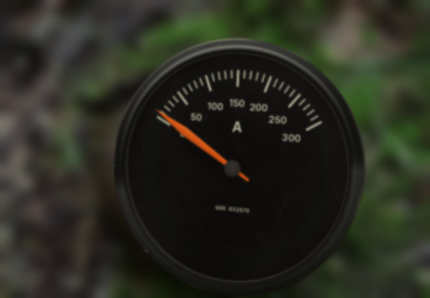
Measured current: 10 A
